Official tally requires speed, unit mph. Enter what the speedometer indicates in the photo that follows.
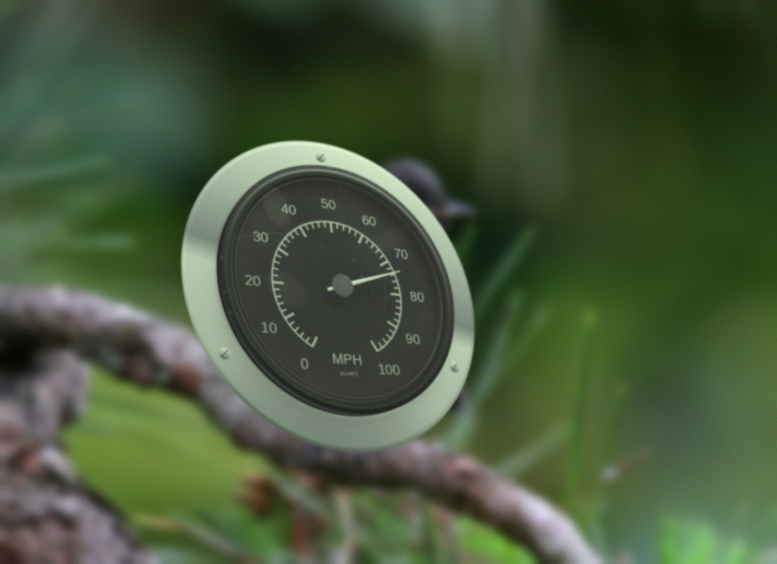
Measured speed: 74 mph
